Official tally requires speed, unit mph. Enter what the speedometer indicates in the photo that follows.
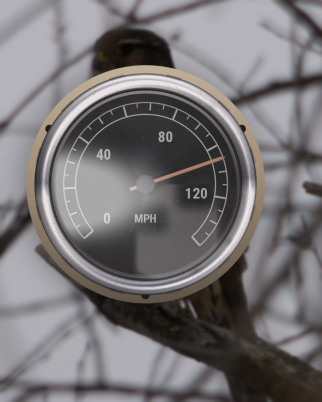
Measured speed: 105 mph
